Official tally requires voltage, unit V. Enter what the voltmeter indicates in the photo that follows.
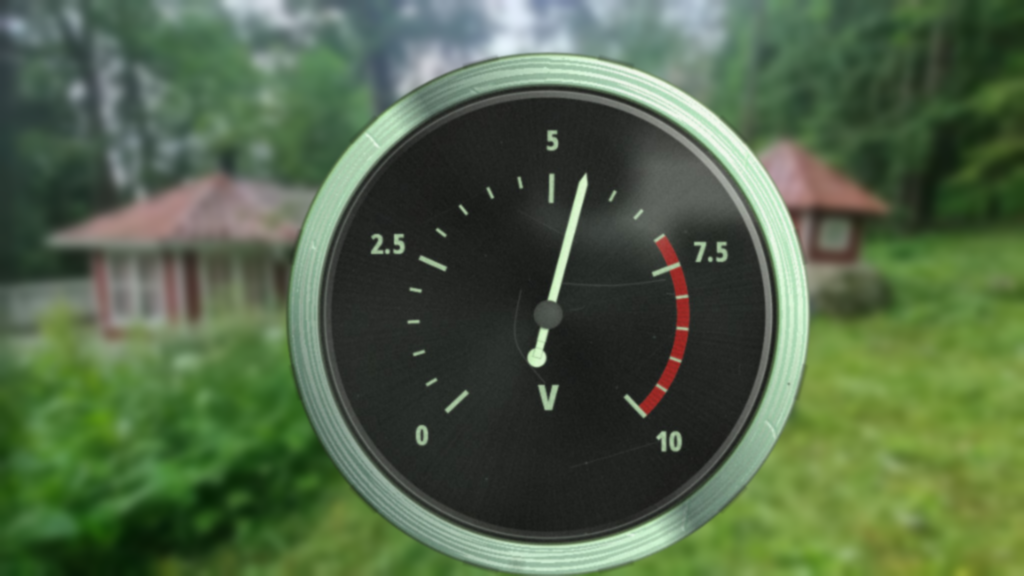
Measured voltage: 5.5 V
